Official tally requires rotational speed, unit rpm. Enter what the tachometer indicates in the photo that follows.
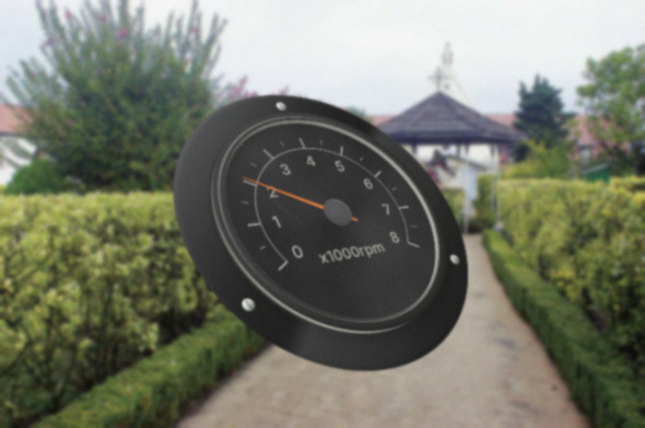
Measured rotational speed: 2000 rpm
